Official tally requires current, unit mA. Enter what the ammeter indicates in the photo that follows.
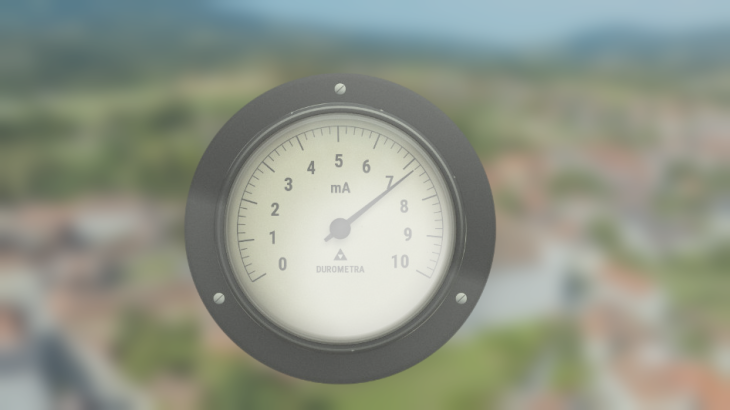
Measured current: 7.2 mA
